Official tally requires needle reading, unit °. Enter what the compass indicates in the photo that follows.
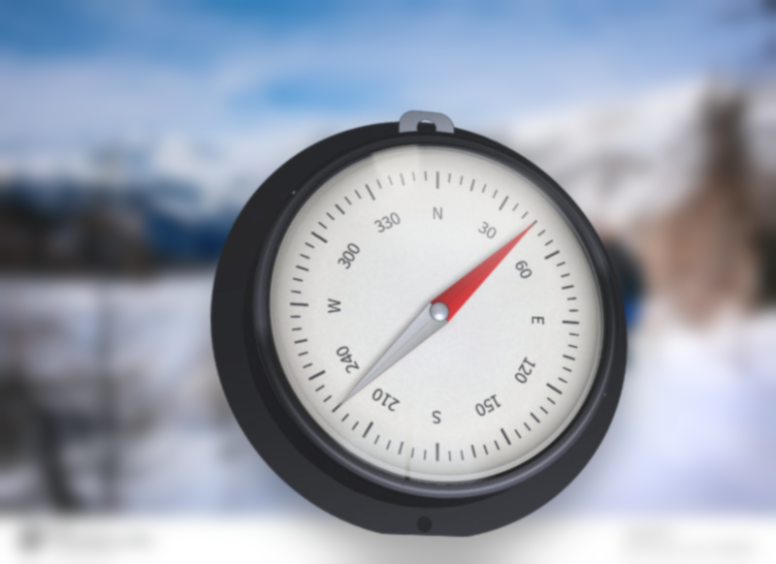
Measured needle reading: 45 °
